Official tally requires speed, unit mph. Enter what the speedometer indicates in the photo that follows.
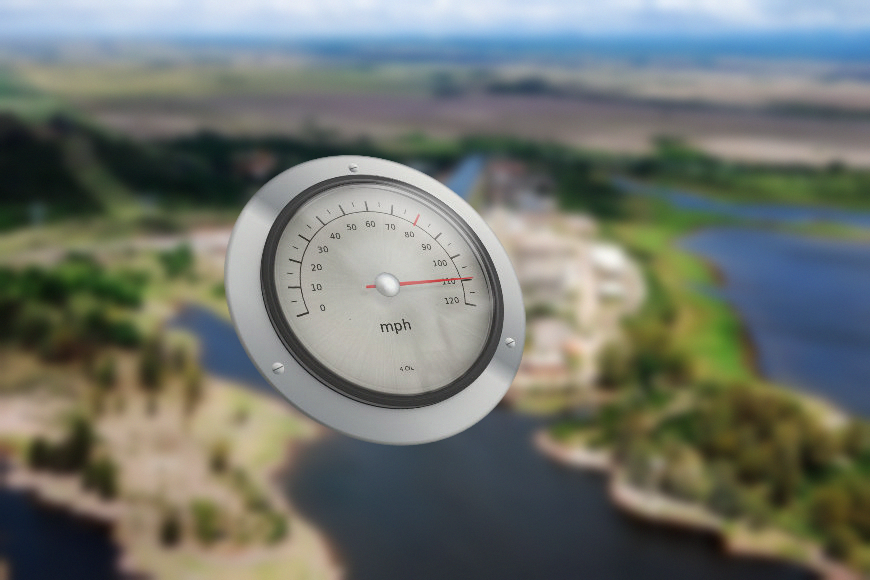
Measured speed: 110 mph
